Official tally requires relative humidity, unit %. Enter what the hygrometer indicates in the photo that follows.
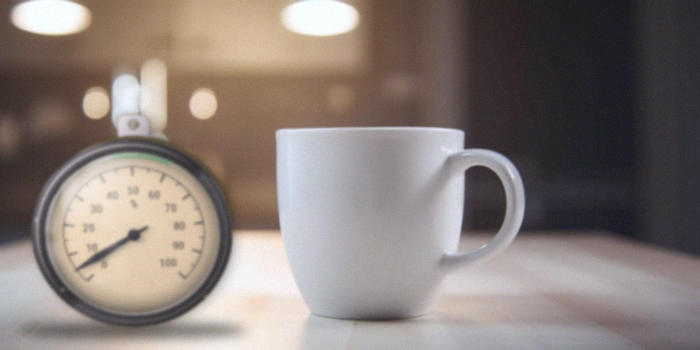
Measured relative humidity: 5 %
